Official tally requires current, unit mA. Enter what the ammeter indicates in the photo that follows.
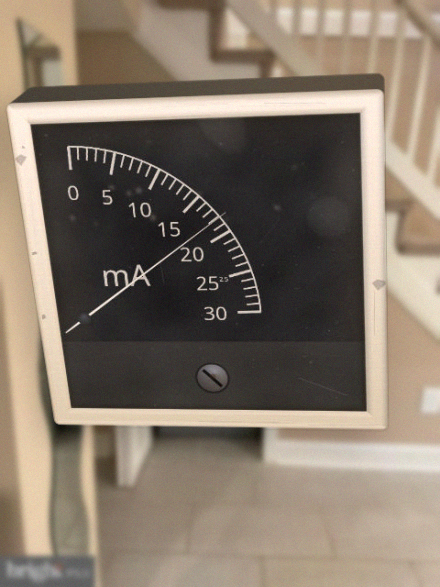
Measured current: 18 mA
